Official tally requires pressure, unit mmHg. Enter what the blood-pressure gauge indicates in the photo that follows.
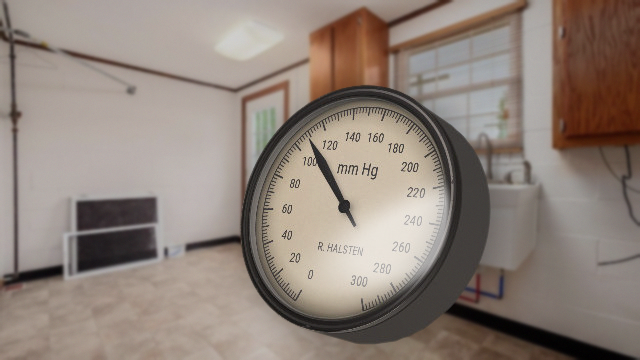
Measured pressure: 110 mmHg
